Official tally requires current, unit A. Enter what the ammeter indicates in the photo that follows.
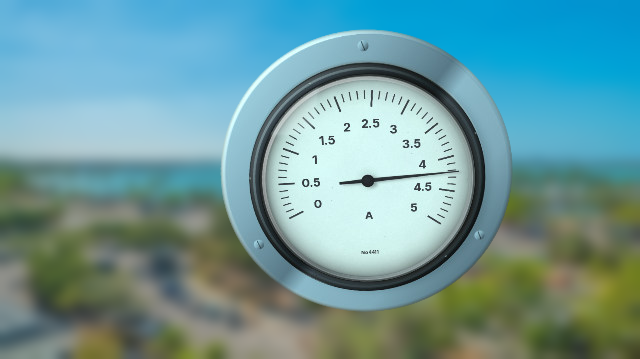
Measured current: 4.2 A
